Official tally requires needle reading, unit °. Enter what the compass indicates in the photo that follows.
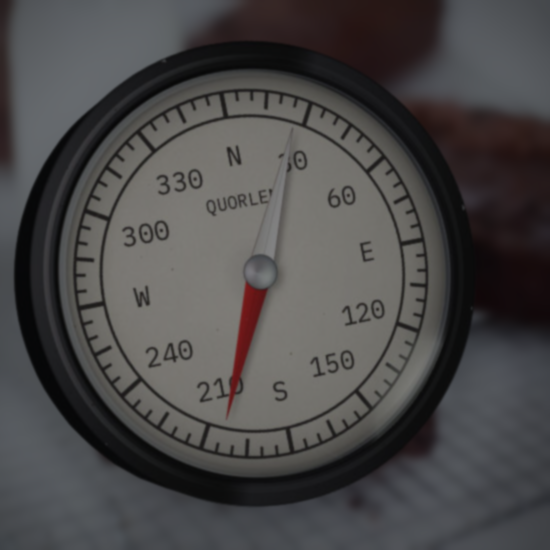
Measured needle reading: 205 °
